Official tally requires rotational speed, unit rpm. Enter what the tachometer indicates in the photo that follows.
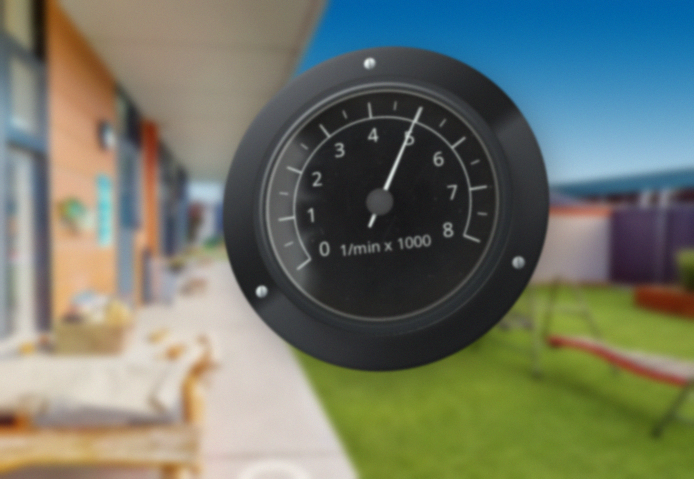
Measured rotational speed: 5000 rpm
